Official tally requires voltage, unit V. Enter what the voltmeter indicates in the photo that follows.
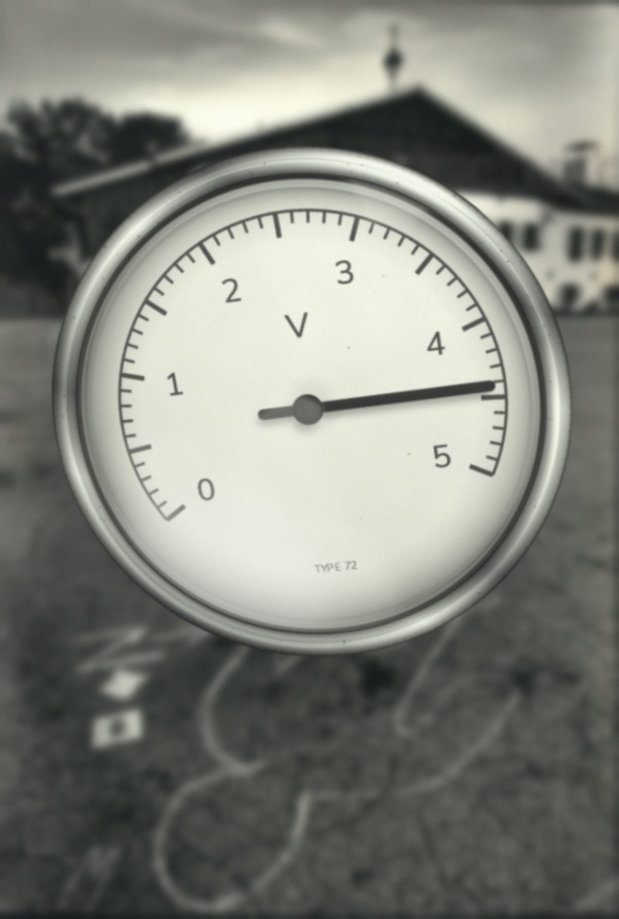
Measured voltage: 4.4 V
